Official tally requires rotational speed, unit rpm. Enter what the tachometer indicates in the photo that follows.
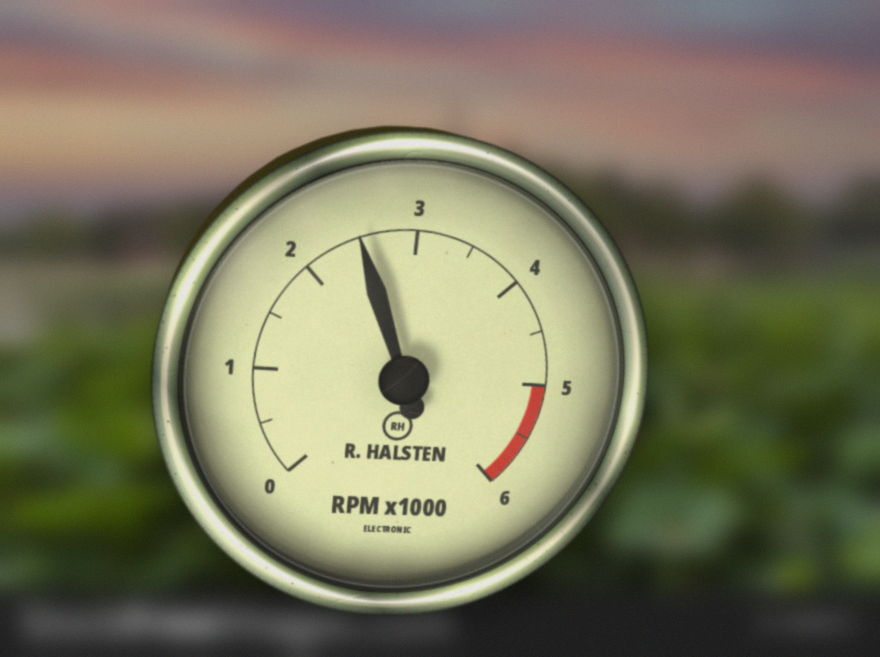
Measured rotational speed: 2500 rpm
